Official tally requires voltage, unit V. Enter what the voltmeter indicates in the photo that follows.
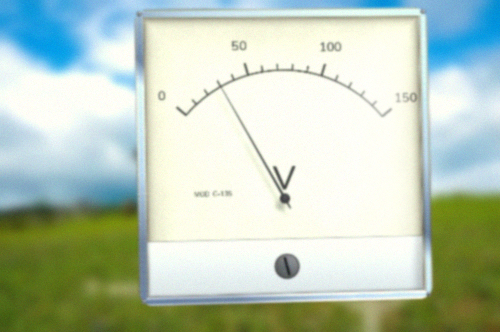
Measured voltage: 30 V
